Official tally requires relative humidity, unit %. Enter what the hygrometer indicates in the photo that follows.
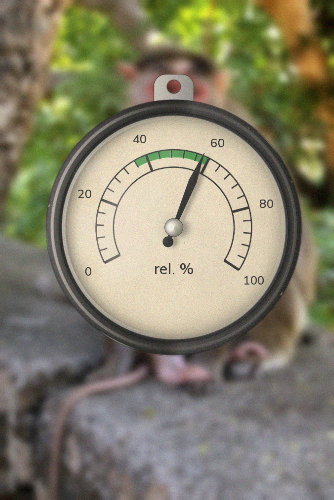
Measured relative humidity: 58 %
